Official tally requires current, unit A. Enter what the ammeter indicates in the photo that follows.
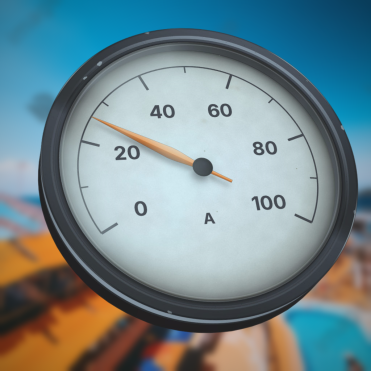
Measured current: 25 A
